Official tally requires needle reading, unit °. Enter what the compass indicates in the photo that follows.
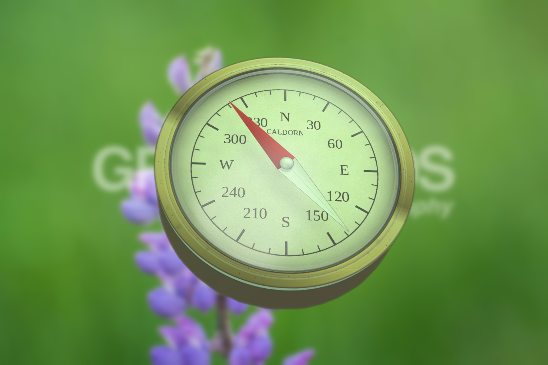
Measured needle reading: 320 °
